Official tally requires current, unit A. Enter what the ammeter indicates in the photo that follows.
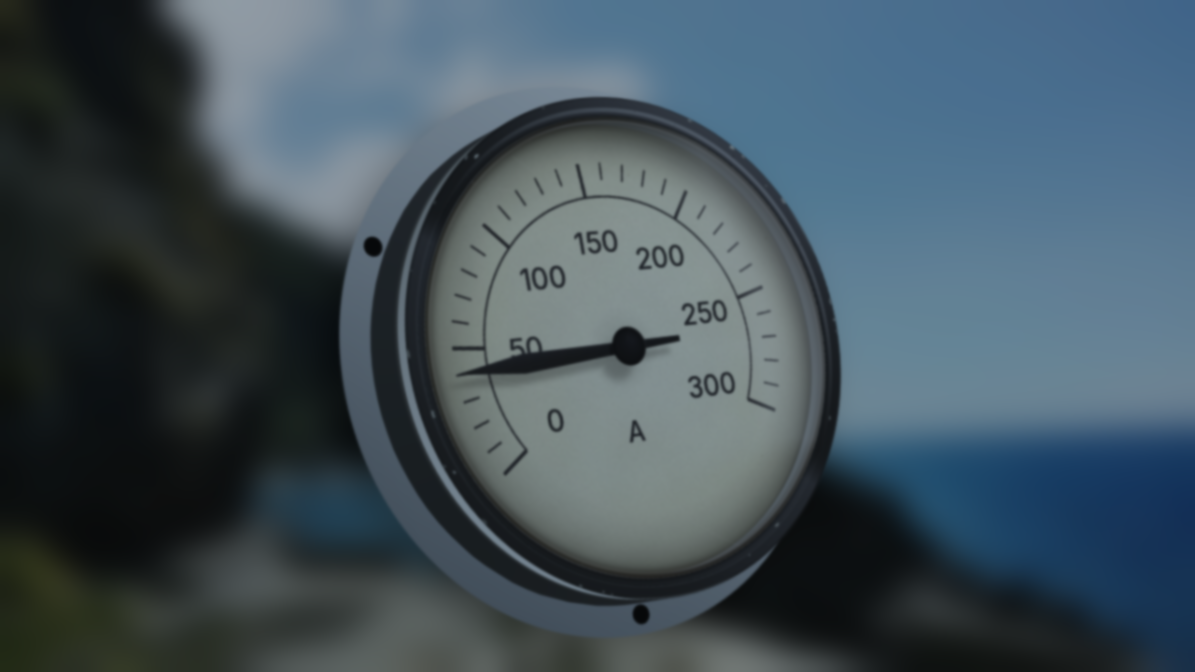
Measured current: 40 A
